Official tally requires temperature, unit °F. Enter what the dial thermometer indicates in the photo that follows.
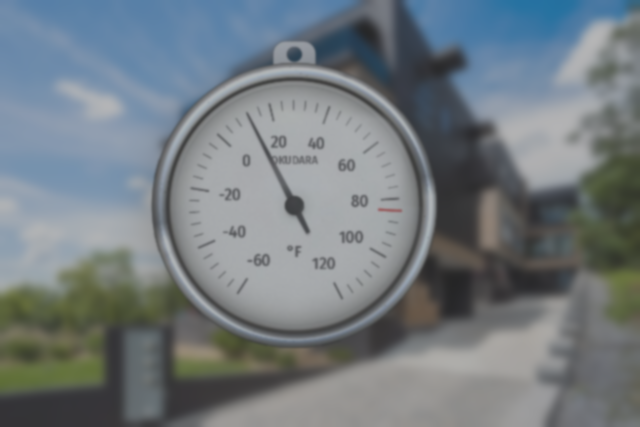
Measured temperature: 12 °F
